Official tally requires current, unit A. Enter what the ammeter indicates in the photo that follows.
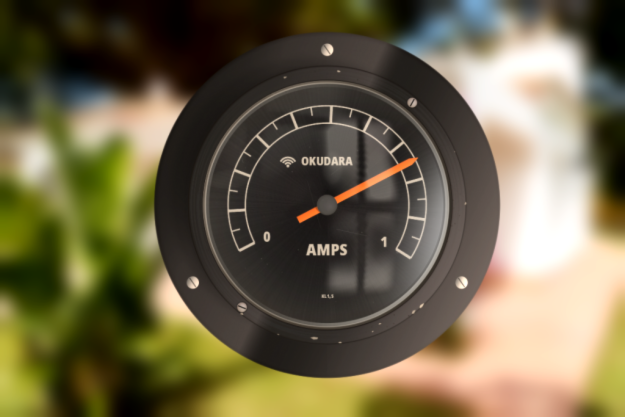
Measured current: 0.75 A
